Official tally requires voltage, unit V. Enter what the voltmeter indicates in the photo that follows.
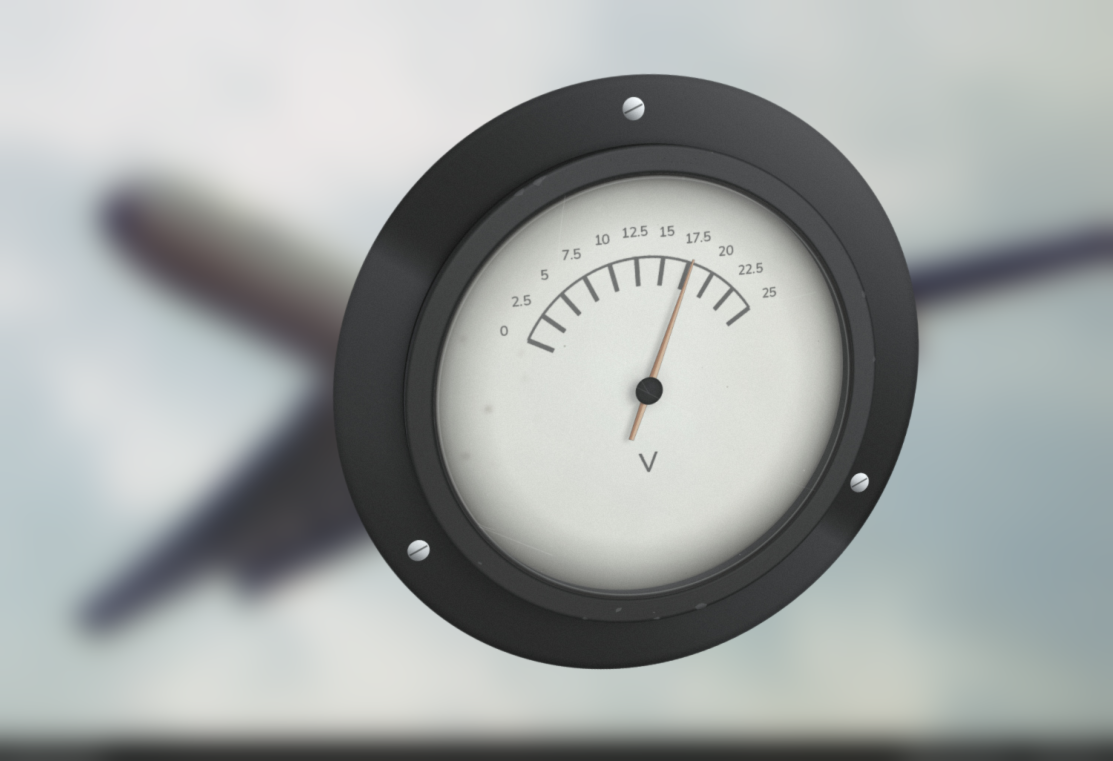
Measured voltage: 17.5 V
